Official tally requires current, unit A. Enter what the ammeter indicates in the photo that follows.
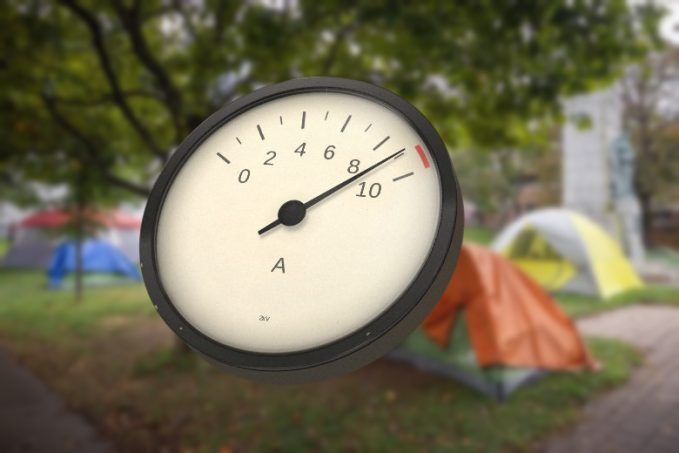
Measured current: 9 A
